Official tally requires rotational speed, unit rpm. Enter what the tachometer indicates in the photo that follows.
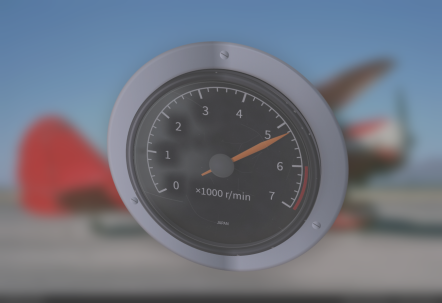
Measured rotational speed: 5200 rpm
